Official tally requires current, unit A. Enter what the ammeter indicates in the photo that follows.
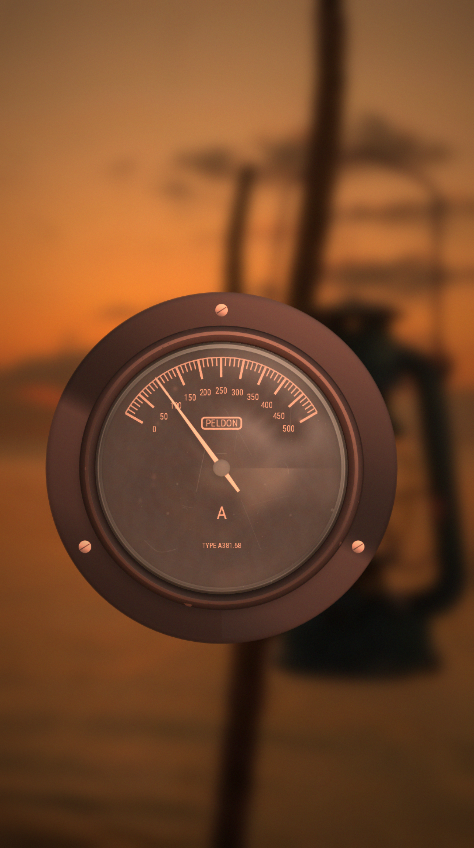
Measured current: 100 A
